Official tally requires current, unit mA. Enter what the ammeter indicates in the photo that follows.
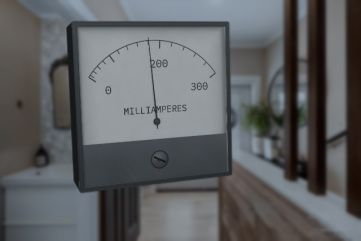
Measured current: 180 mA
